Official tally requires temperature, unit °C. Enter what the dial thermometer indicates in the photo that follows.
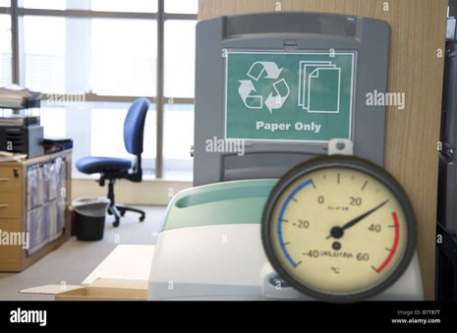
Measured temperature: 30 °C
